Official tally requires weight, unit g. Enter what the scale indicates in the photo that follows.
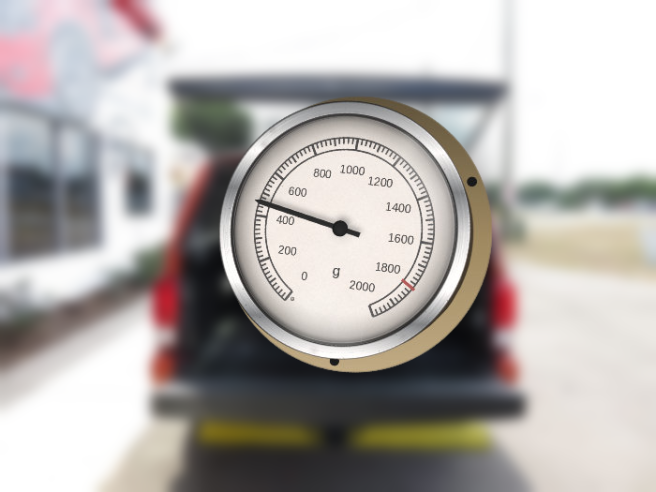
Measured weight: 460 g
